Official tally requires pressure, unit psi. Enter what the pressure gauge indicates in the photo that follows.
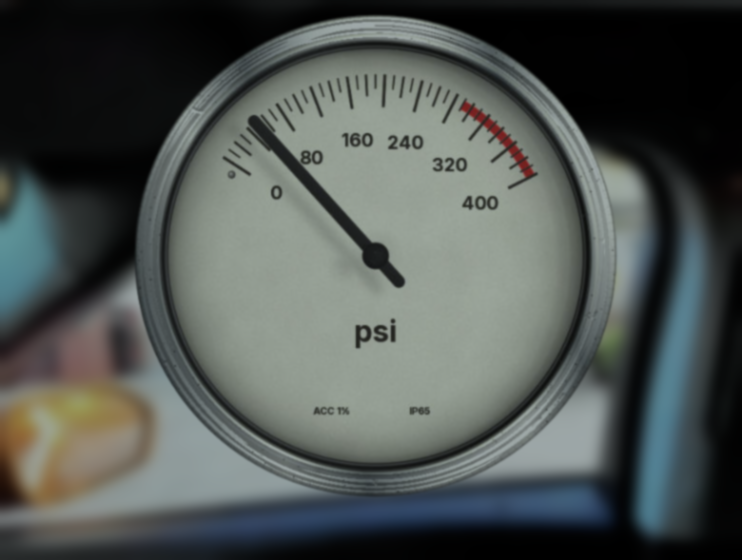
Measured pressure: 50 psi
